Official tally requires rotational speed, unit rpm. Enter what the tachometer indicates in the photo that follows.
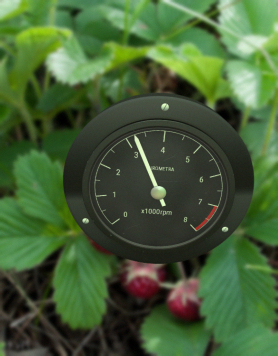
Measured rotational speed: 3250 rpm
